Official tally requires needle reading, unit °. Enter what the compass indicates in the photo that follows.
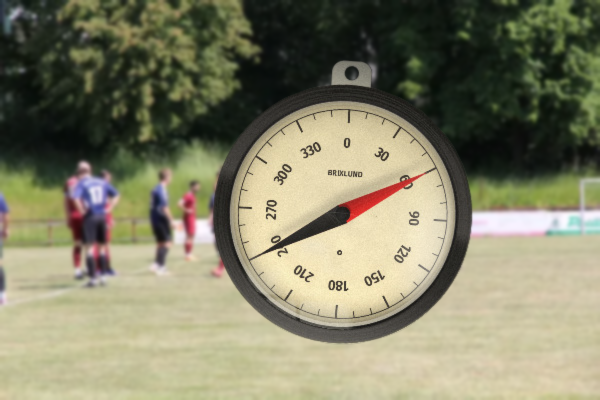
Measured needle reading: 60 °
